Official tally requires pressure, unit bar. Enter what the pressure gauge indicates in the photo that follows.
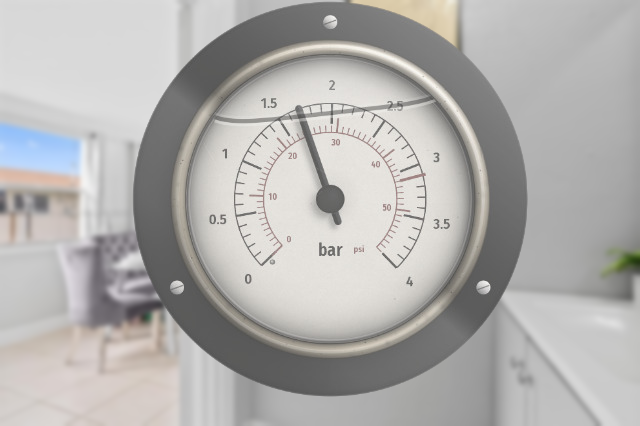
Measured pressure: 1.7 bar
